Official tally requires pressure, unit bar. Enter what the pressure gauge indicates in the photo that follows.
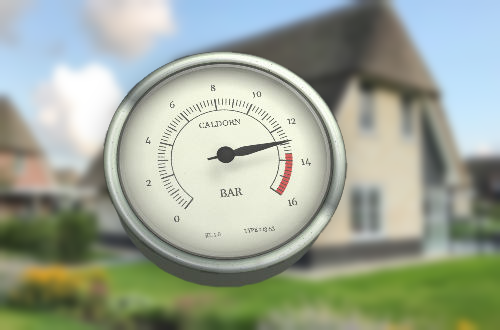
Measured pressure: 13 bar
